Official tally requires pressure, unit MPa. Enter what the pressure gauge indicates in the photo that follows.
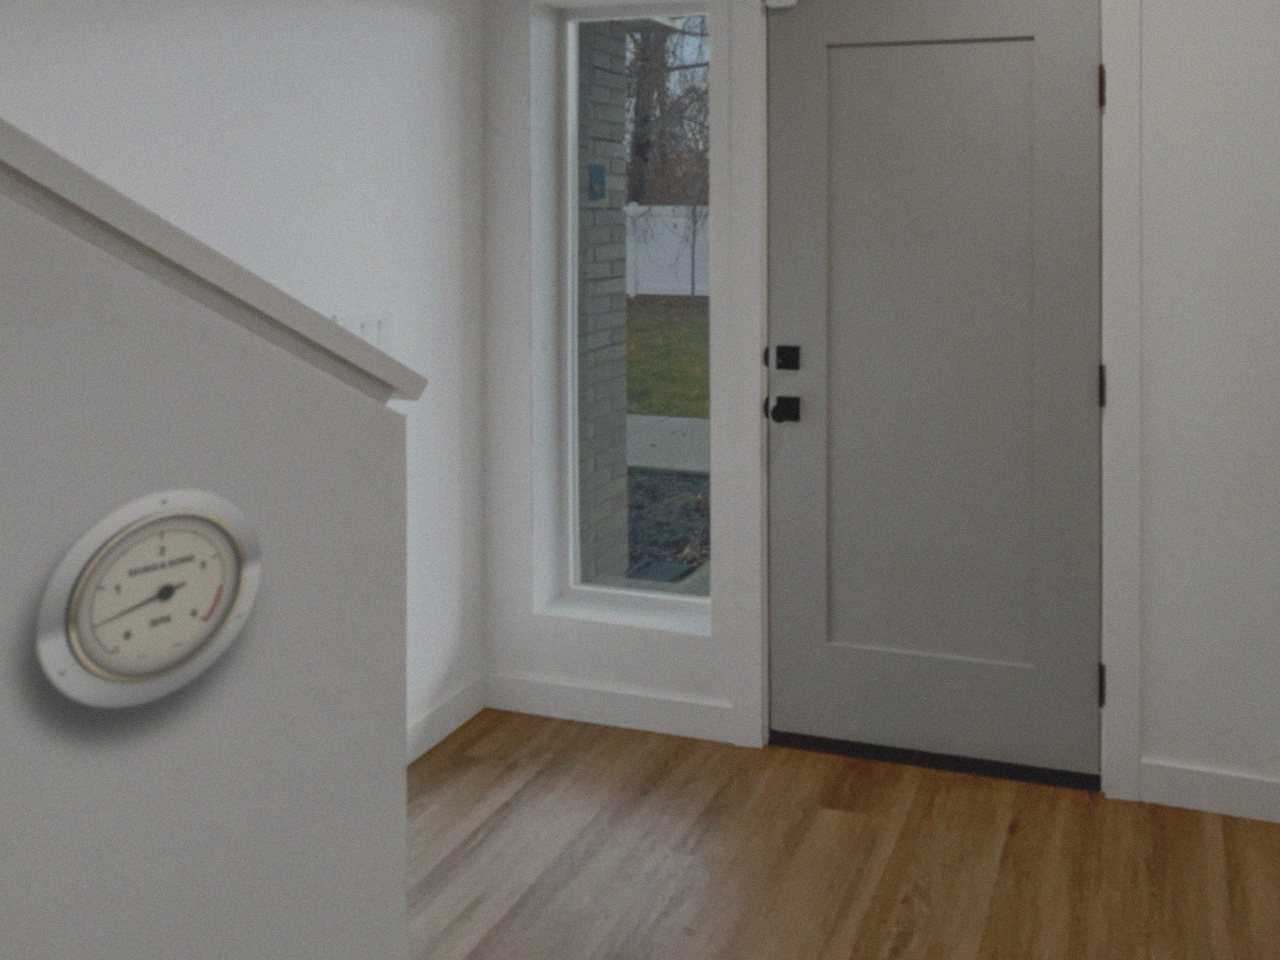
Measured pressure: 0.5 MPa
